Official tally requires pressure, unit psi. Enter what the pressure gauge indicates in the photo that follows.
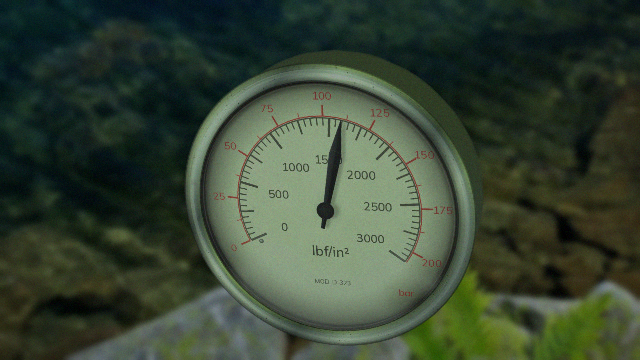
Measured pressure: 1600 psi
